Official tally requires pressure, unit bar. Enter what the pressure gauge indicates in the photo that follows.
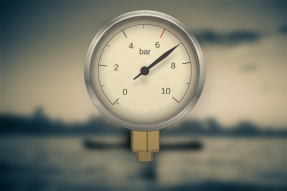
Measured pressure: 7 bar
